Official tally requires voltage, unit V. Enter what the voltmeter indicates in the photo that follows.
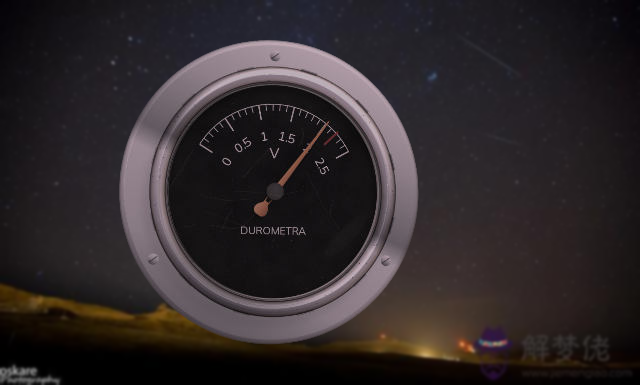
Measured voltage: 2 V
